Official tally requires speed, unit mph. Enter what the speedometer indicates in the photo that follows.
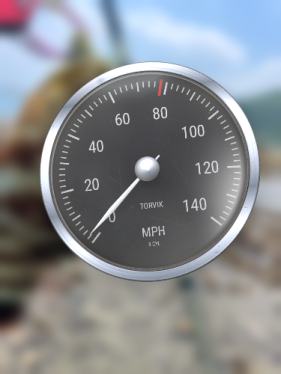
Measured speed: 2 mph
